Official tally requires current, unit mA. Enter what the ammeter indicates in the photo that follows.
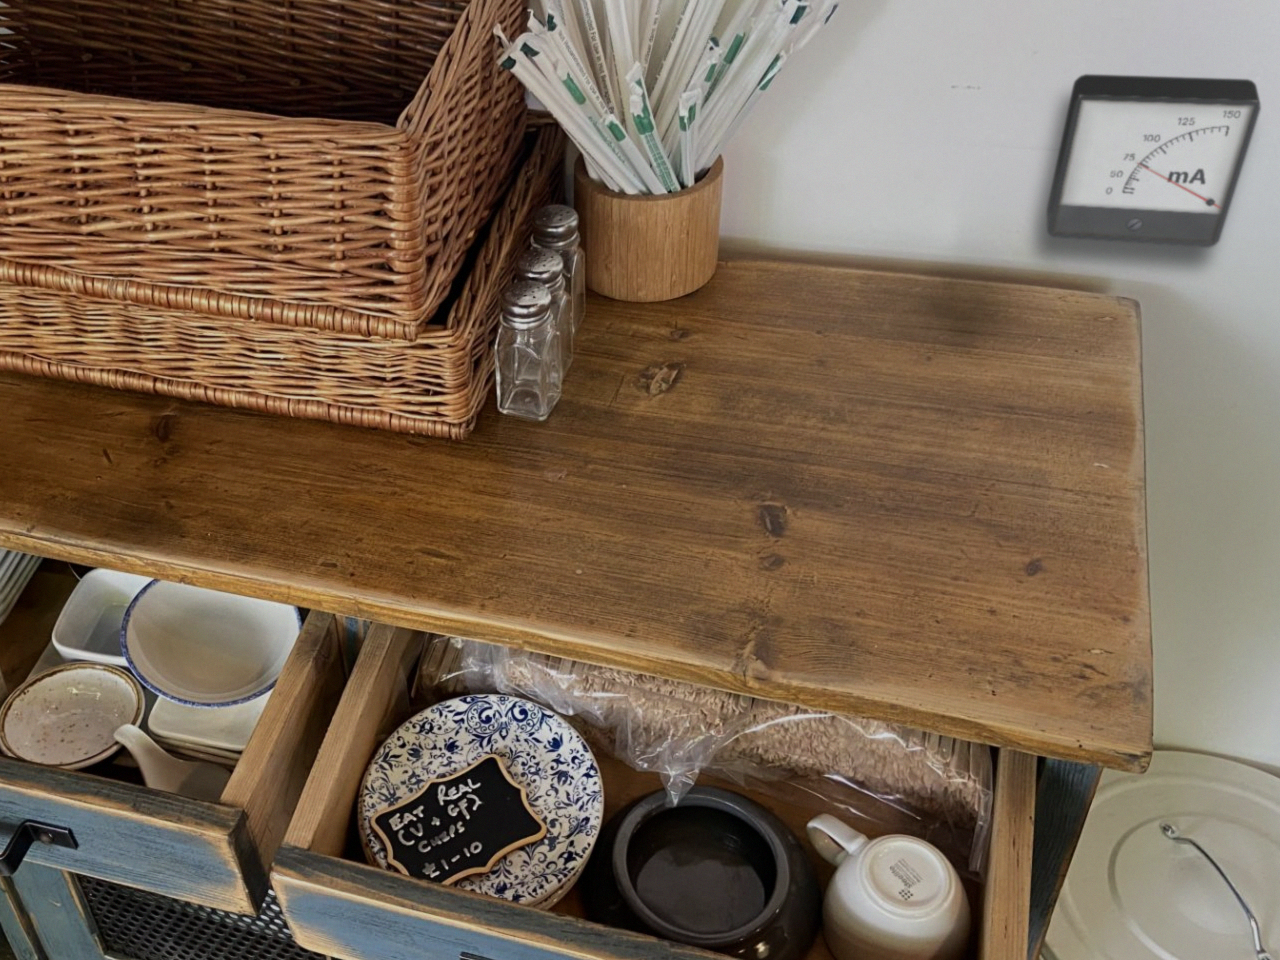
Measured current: 75 mA
